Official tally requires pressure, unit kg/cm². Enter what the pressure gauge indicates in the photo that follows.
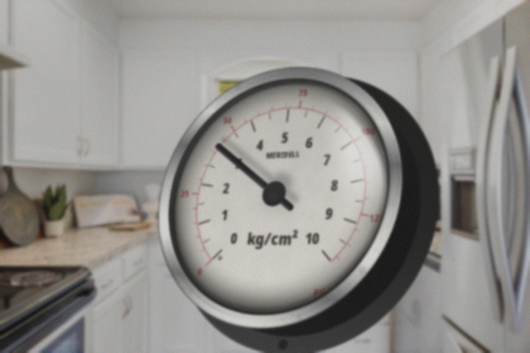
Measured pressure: 3 kg/cm²
